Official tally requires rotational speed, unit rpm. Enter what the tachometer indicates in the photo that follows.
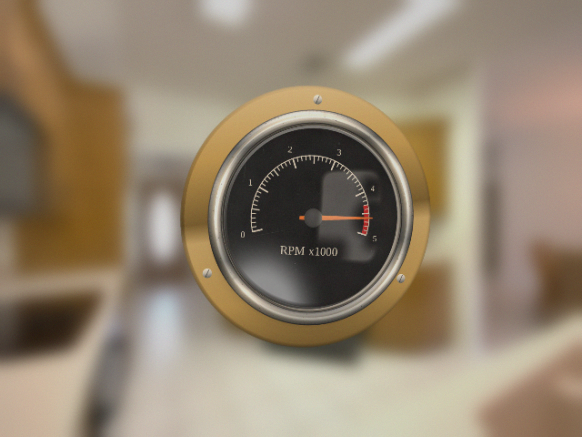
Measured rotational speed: 4600 rpm
